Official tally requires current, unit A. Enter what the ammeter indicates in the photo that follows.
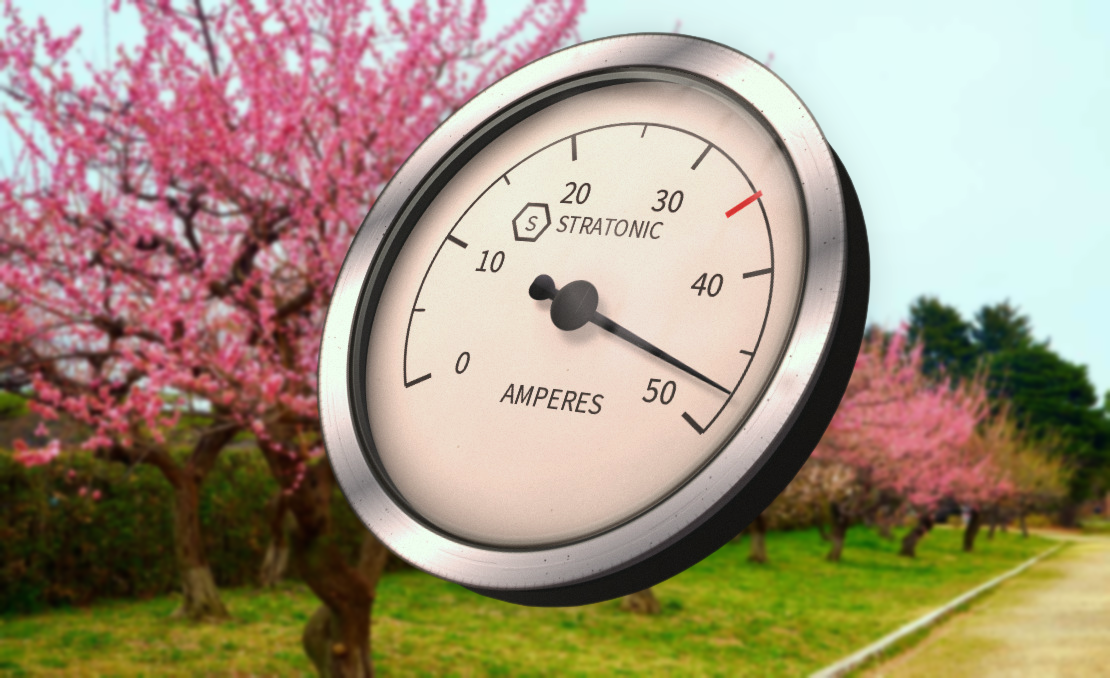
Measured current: 47.5 A
